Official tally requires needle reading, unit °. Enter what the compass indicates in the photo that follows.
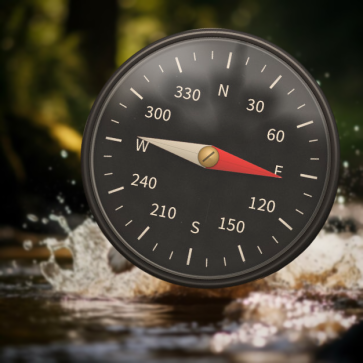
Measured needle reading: 95 °
